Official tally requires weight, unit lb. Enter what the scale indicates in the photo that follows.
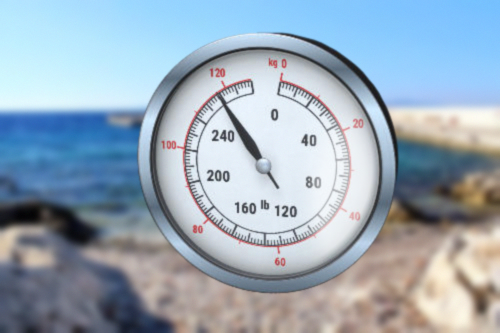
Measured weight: 260 lb
